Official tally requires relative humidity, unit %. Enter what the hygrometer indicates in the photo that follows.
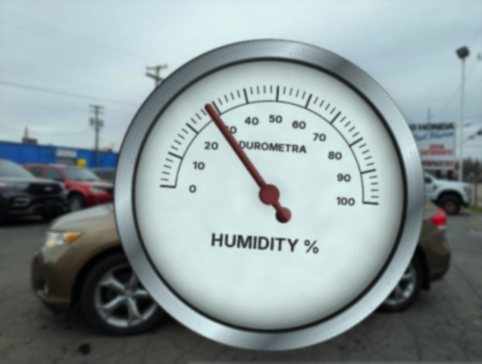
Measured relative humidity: 28 %
